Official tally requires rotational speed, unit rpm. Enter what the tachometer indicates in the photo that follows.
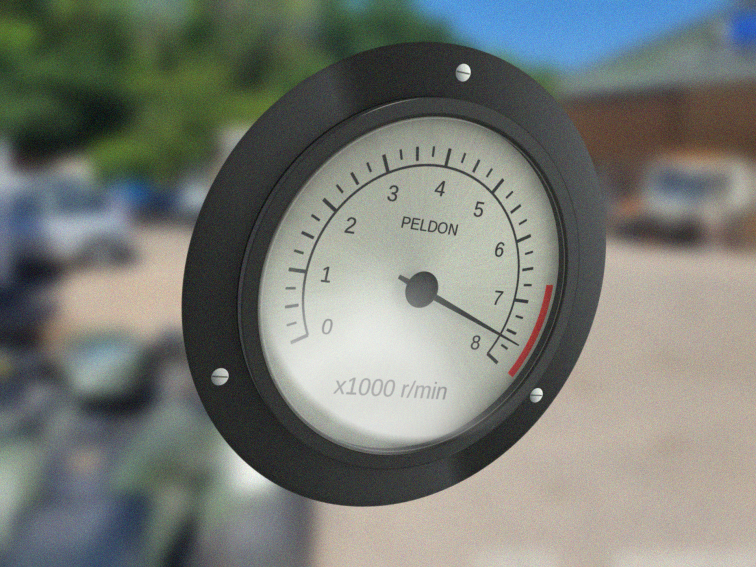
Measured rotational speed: 7625 rpm
